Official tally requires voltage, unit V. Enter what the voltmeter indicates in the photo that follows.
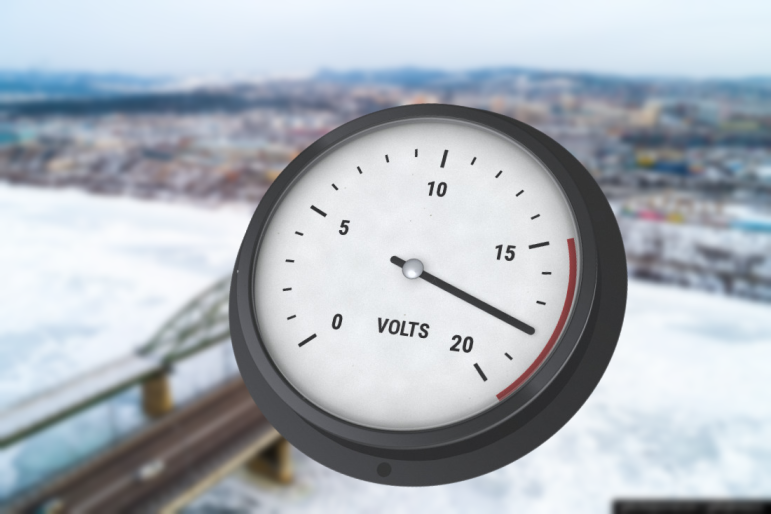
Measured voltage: 18 V
